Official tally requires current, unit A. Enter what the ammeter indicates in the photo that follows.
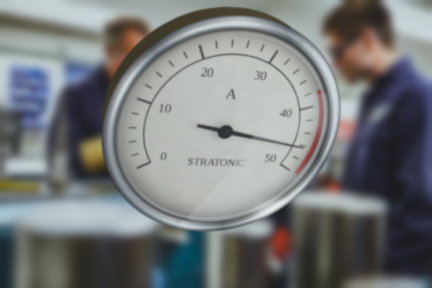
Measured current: 46 A
